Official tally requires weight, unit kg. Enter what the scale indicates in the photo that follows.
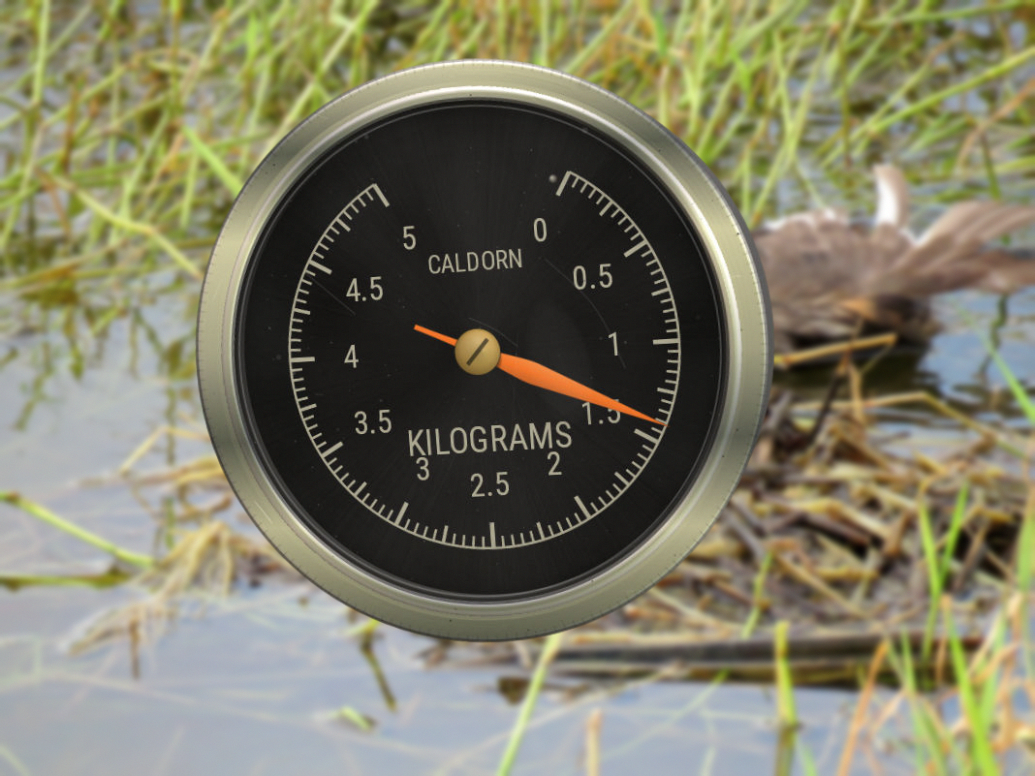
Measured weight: 1.4 kg
